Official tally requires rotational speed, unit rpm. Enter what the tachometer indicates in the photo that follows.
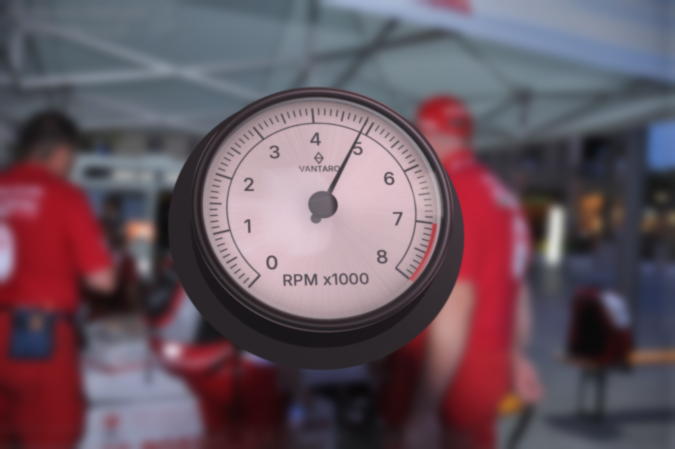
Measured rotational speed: 4900 rpm
